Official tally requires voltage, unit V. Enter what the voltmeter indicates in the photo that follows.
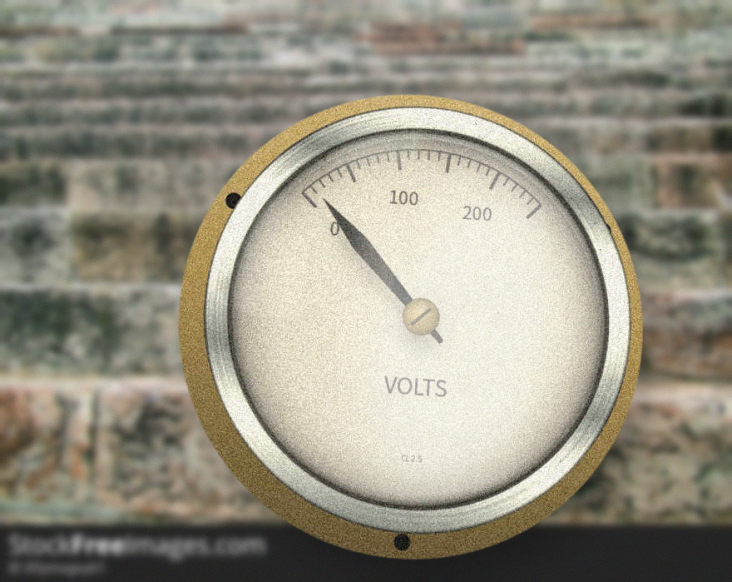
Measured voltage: 10 V
